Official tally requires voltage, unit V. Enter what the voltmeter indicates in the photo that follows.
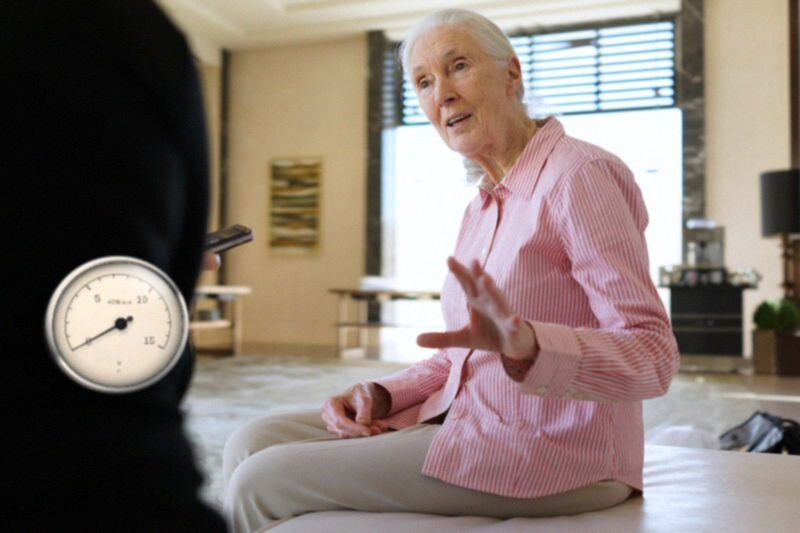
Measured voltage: 0 V
